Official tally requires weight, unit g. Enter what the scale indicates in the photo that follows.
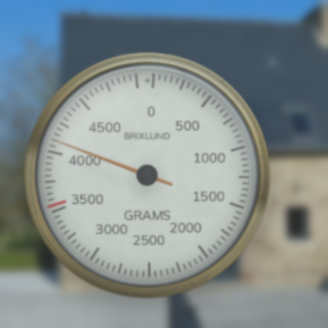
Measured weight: 4100 g
